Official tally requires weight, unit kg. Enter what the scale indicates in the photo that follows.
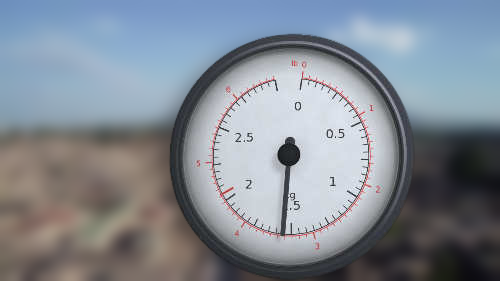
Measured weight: 1.55 kg
